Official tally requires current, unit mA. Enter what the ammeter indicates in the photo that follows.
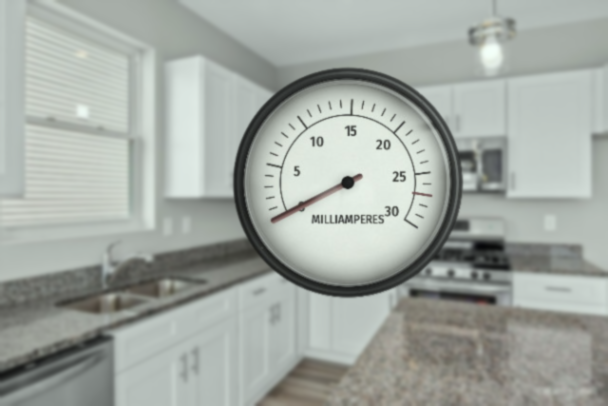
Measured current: 0 mA
